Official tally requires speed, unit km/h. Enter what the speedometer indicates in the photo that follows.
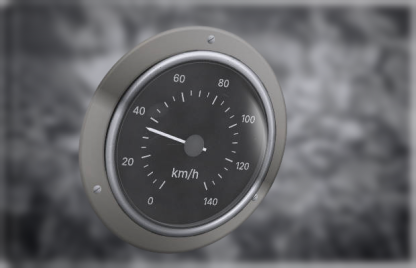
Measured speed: 35 km/h
